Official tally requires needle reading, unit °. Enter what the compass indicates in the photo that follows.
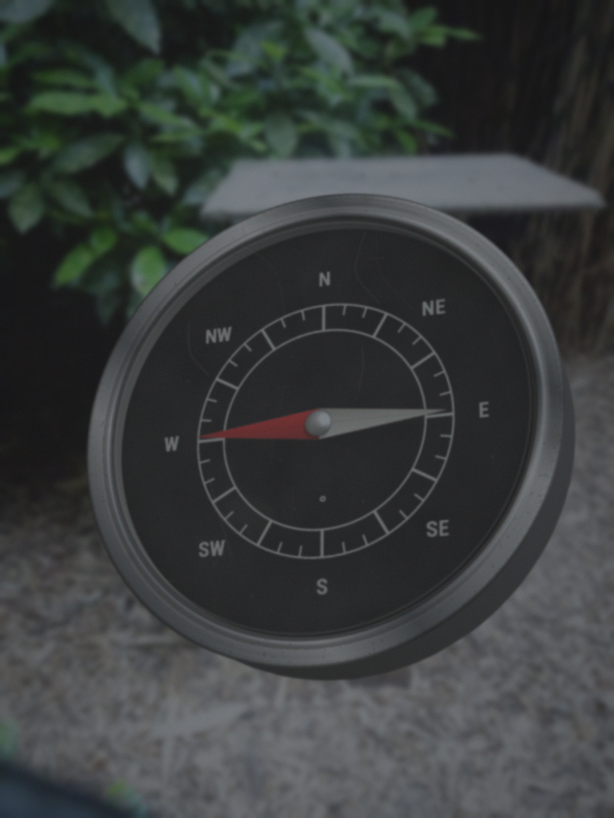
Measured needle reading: 270 °
